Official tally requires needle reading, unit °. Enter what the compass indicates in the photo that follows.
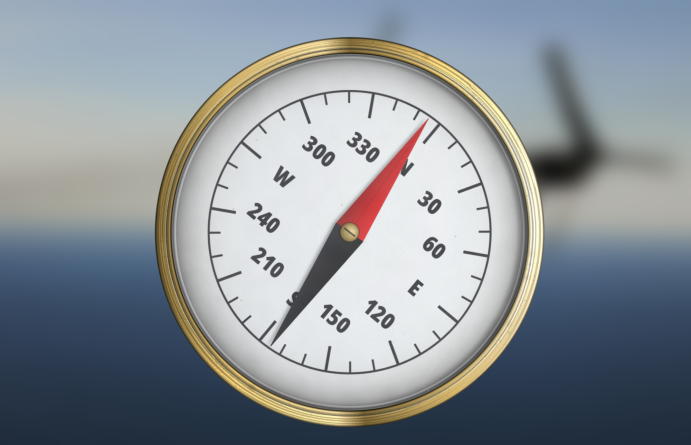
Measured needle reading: 355 °
